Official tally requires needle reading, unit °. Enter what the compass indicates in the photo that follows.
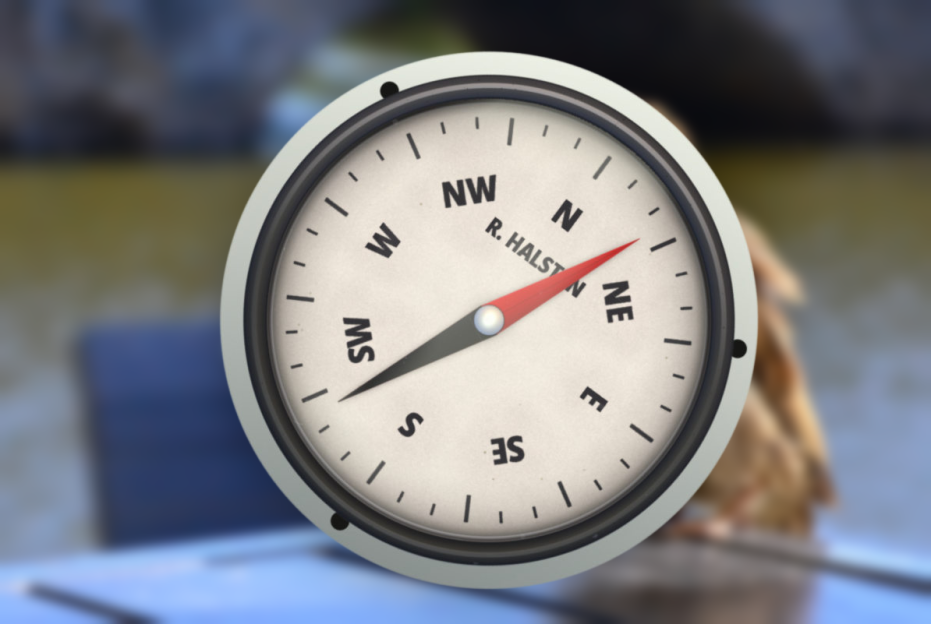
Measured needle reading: 25 °
